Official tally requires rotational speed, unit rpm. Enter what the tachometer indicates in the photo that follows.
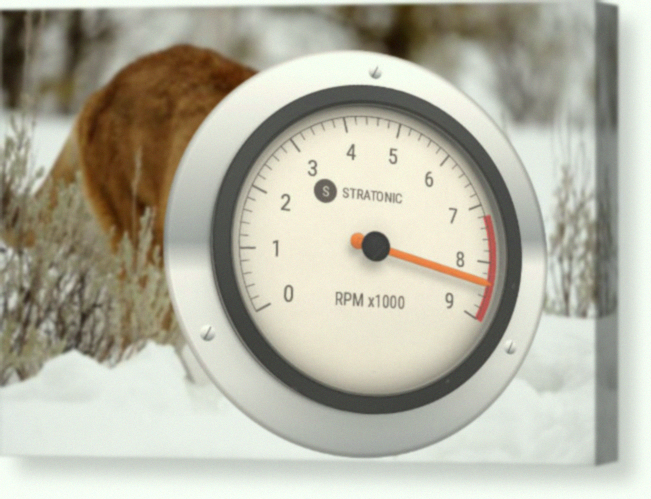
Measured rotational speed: 8400 rpm
